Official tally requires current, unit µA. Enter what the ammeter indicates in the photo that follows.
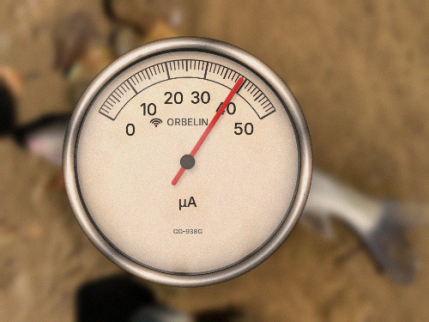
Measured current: 39 µA
